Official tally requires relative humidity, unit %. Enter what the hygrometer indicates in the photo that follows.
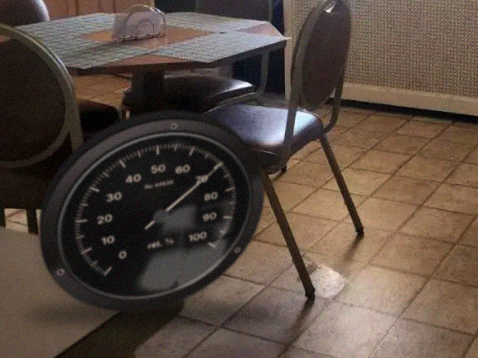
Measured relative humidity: 70 %
